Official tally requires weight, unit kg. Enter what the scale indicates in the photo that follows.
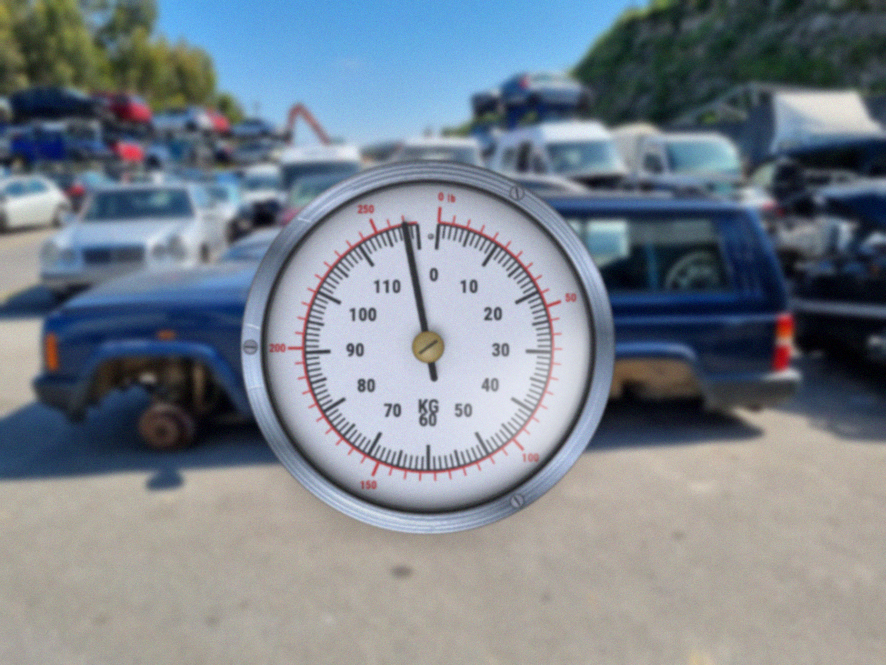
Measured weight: 118 kg
